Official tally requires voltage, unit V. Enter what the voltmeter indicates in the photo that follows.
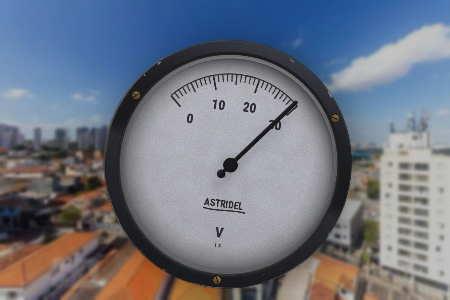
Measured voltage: 29 V
